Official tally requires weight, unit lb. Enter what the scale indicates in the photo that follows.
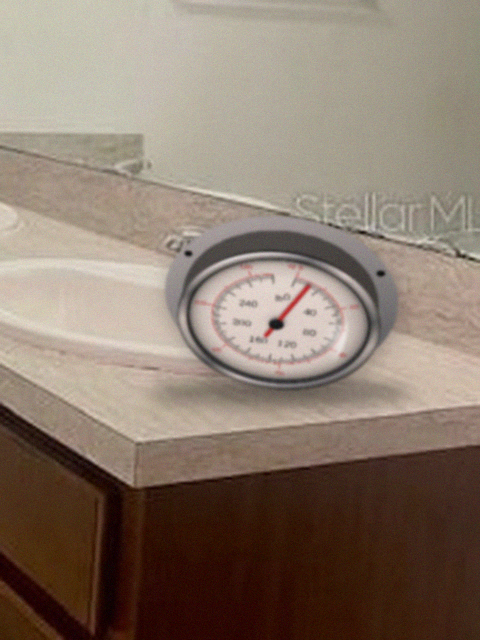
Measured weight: 10 lb
